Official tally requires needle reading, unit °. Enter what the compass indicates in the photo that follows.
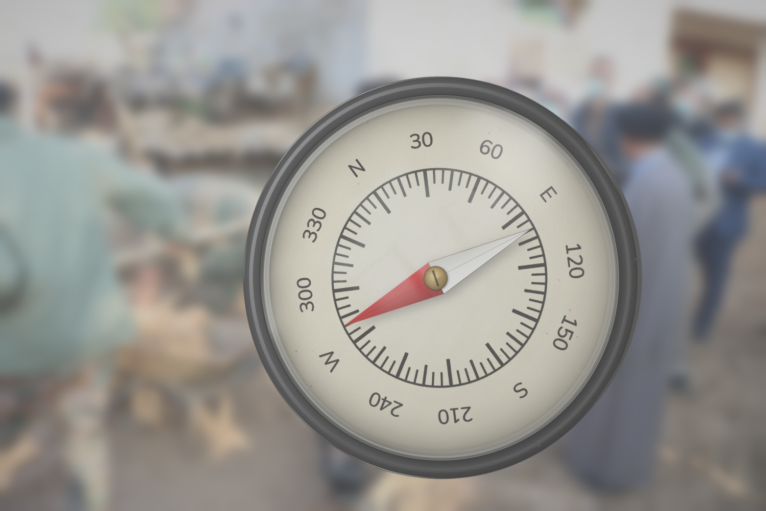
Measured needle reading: 280 °
